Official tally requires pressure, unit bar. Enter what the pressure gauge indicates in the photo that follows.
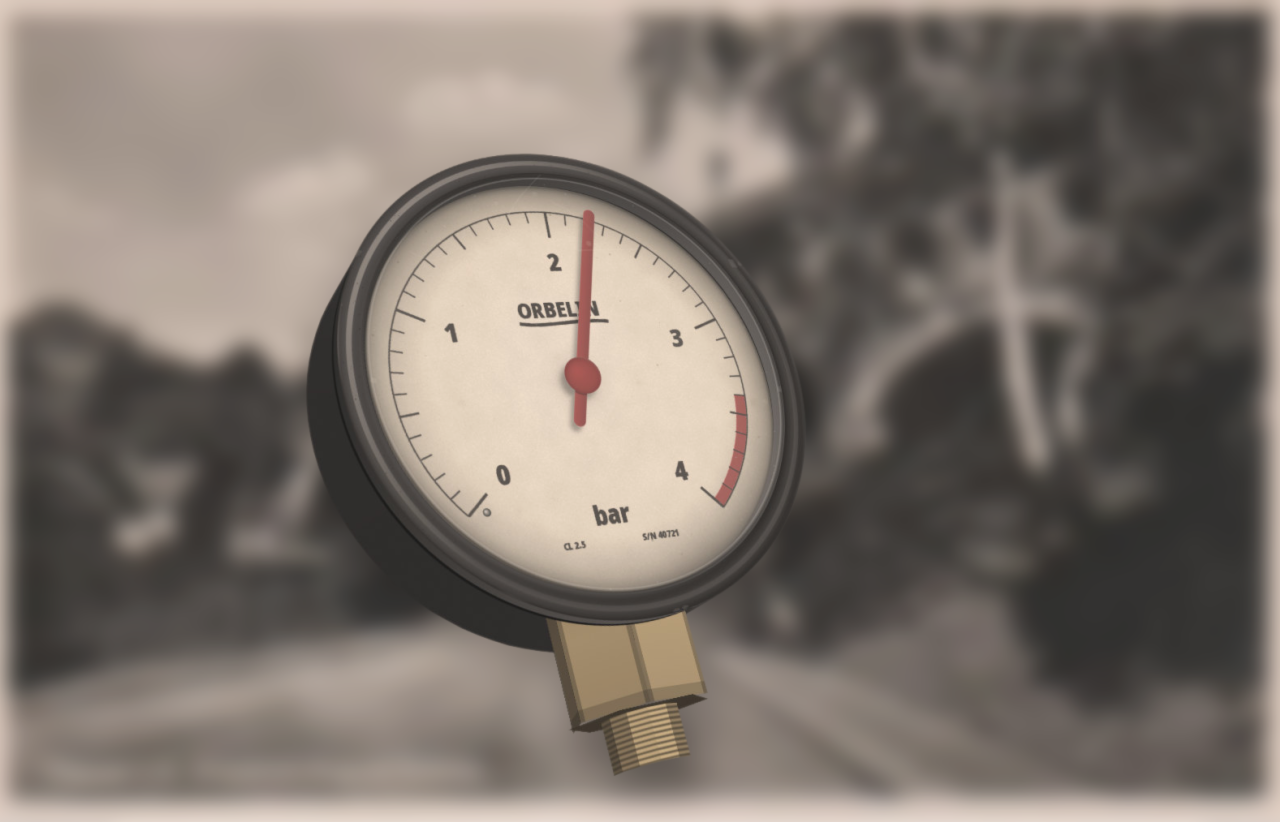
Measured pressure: 2.2 bar
